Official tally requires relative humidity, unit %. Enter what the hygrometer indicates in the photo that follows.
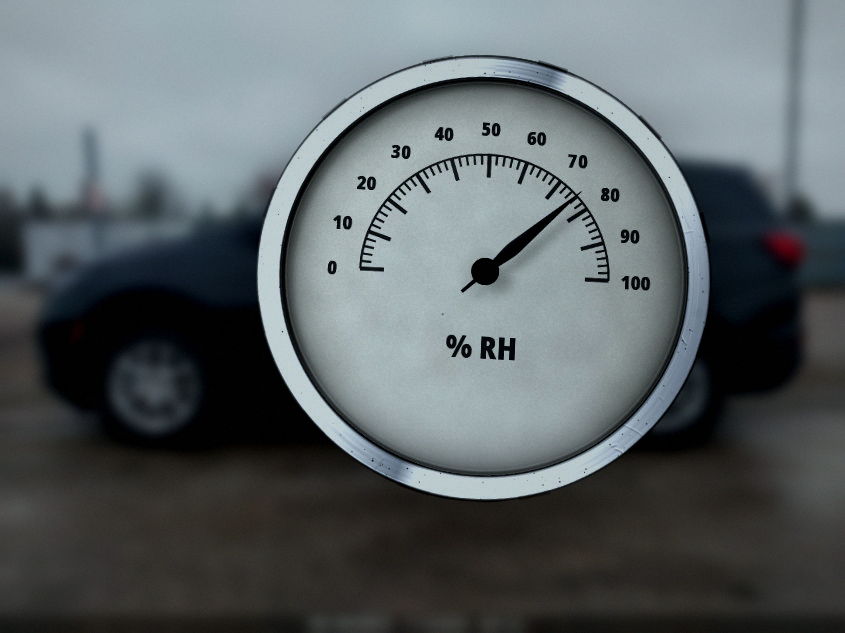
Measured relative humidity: 76 %
